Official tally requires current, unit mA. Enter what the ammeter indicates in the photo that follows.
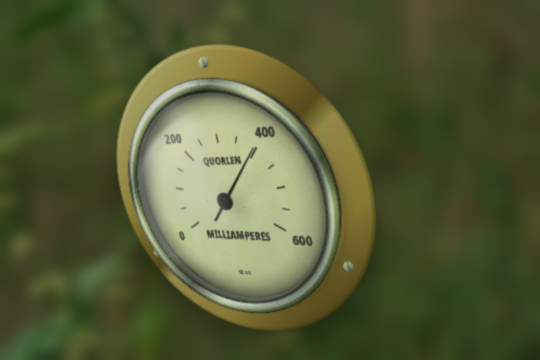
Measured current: 400 mA
